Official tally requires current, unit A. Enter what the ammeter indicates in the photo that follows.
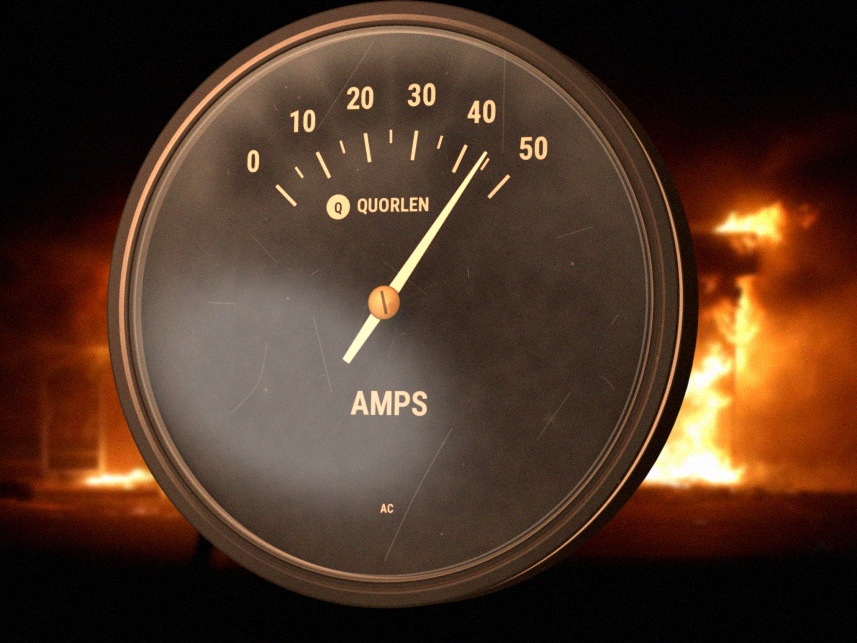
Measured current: 45 A
